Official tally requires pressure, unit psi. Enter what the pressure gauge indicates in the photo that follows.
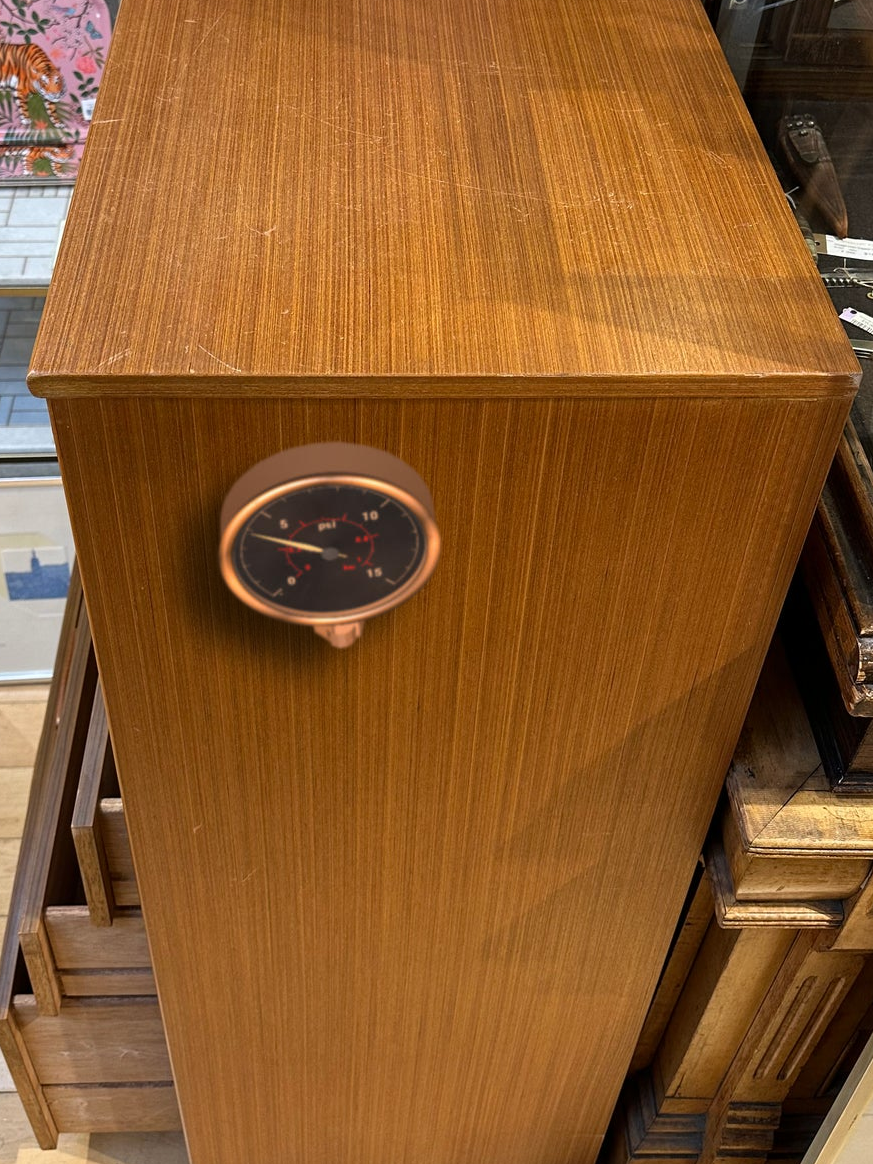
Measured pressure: 4 psi
